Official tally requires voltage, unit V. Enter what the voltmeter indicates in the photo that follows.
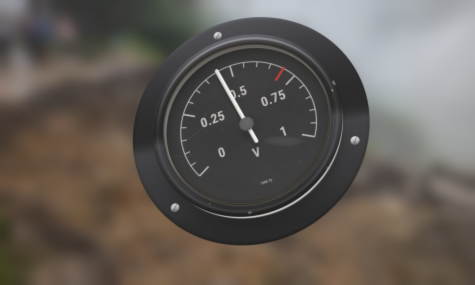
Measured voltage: 0.45 V
